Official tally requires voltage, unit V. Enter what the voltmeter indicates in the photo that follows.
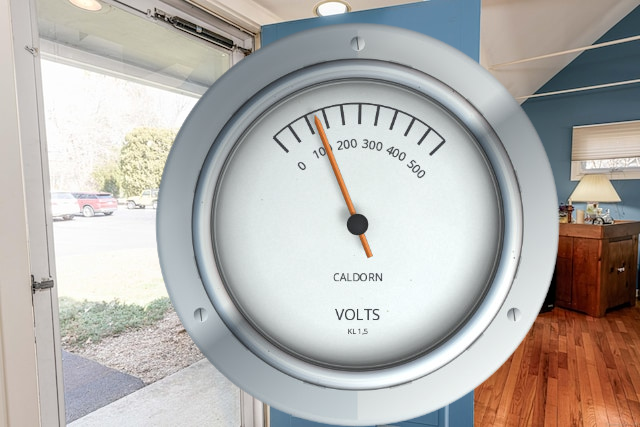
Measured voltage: 125 V
